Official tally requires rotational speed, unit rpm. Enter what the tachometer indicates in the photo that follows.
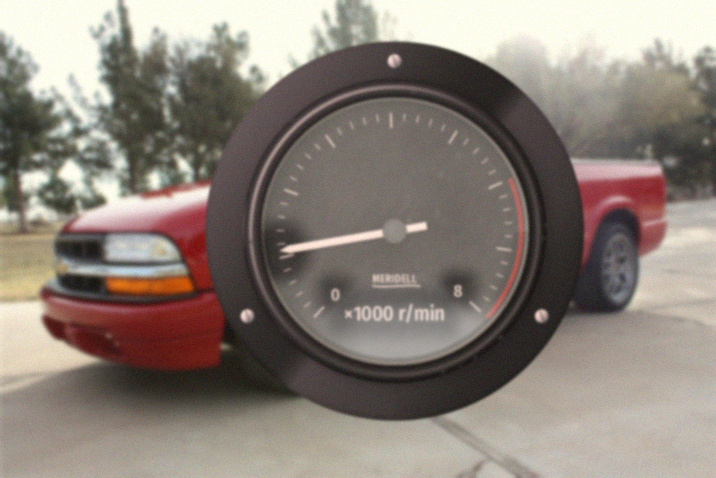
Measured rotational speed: 1100 rpm
